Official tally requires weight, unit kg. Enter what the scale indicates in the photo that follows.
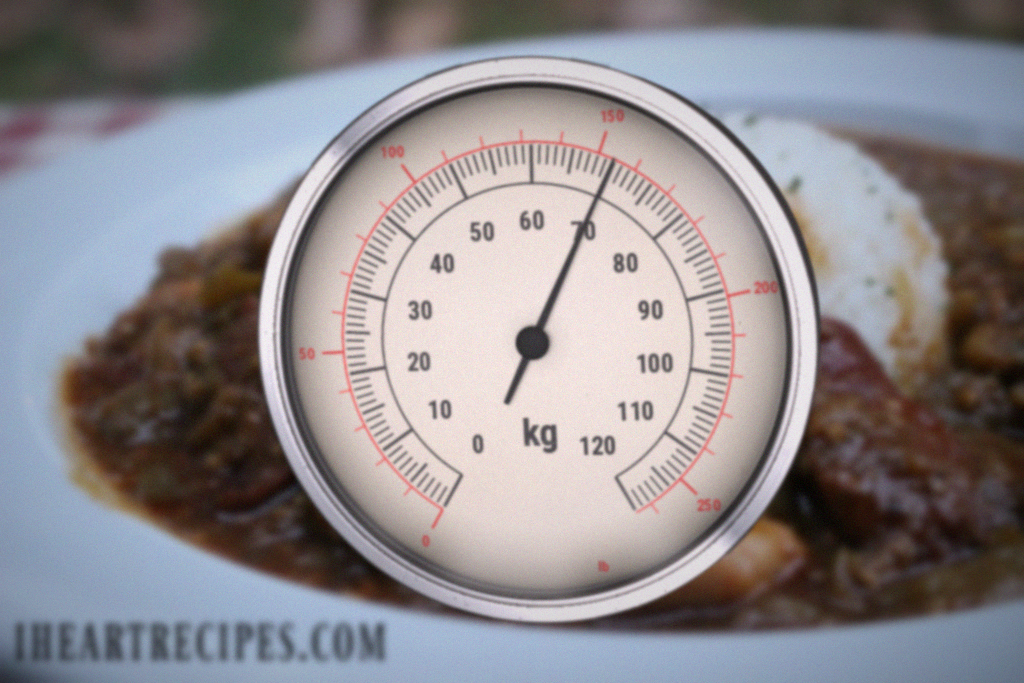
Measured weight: 70 kg
